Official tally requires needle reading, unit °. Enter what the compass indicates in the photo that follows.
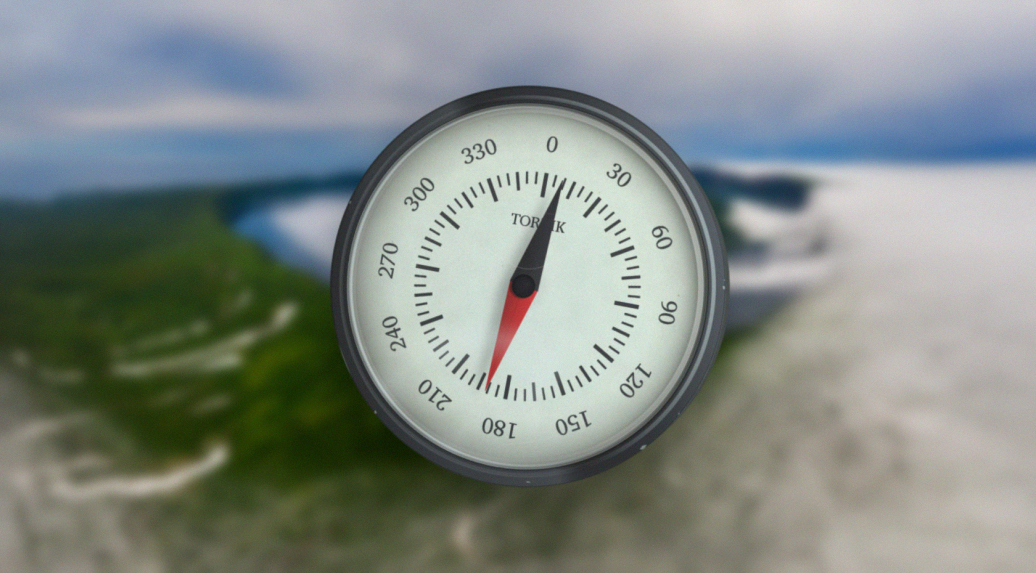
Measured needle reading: 190 °
